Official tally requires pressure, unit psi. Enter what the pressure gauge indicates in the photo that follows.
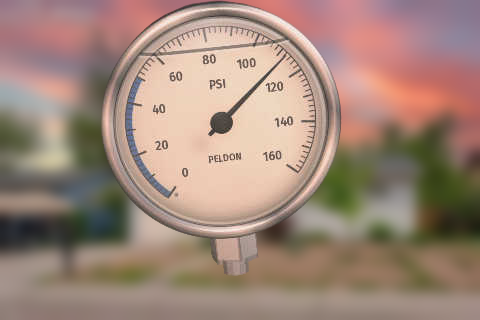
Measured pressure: 112 psi
